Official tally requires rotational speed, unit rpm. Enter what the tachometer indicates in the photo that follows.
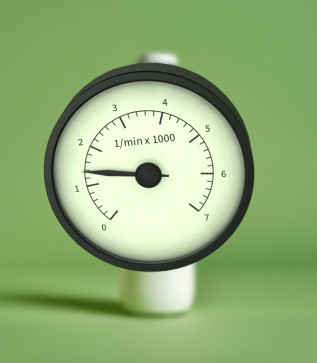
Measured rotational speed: 1400 rpm
